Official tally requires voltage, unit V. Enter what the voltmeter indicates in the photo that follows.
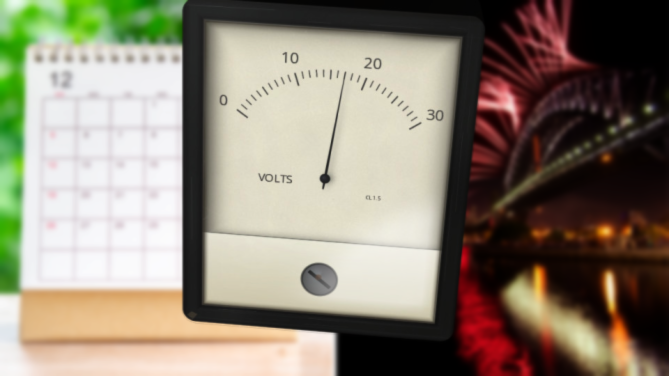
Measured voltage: 17 V
